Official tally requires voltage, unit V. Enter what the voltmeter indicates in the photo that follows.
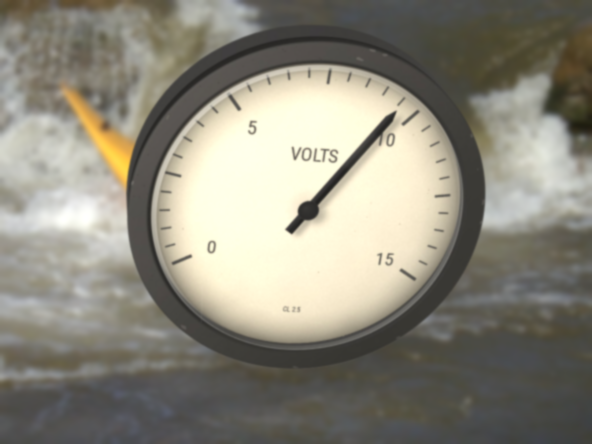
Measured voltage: 9.5 V
